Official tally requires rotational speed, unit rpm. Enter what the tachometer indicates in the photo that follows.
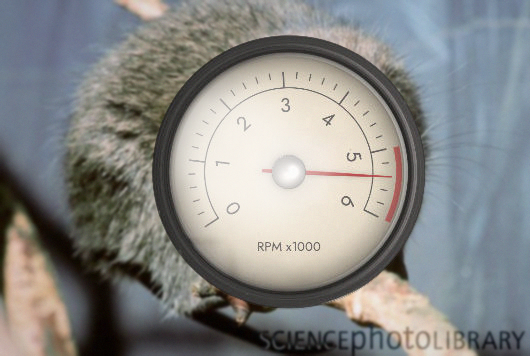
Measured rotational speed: 5400 rpm
